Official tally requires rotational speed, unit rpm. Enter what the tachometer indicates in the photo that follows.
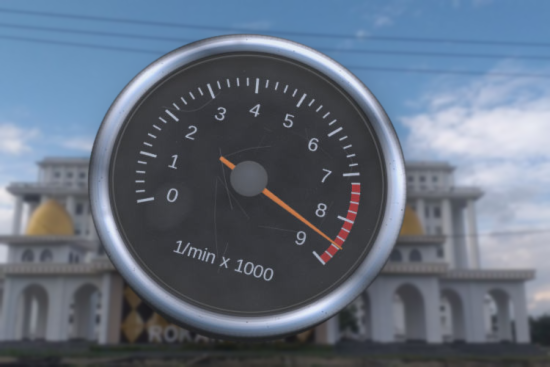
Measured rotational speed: 8600 rpm
